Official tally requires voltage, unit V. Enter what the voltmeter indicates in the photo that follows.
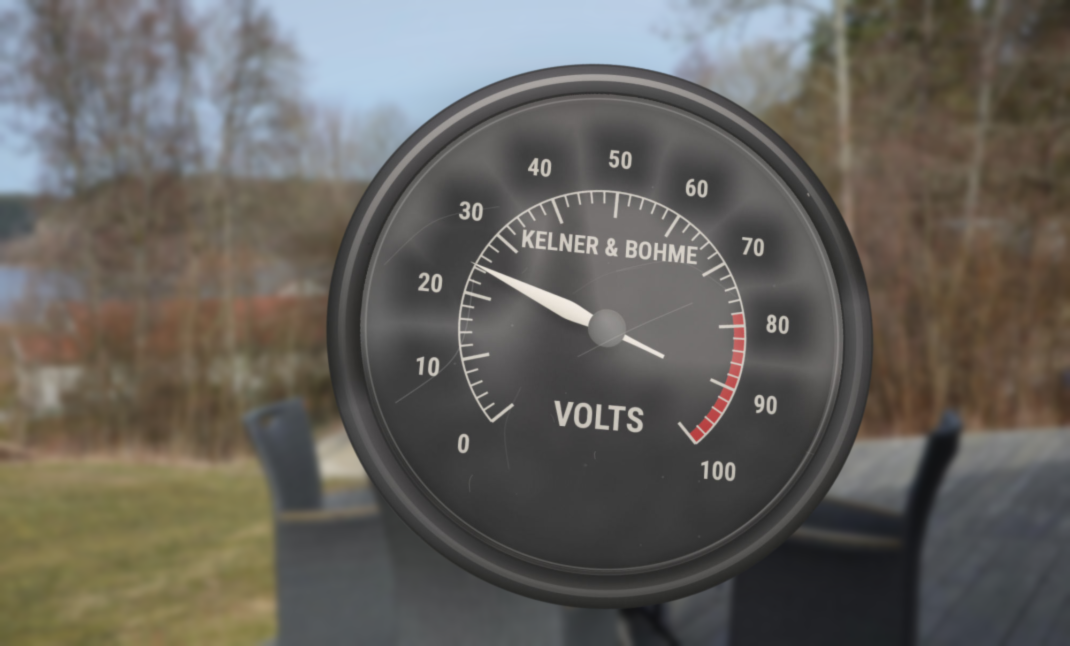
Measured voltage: 24 V
